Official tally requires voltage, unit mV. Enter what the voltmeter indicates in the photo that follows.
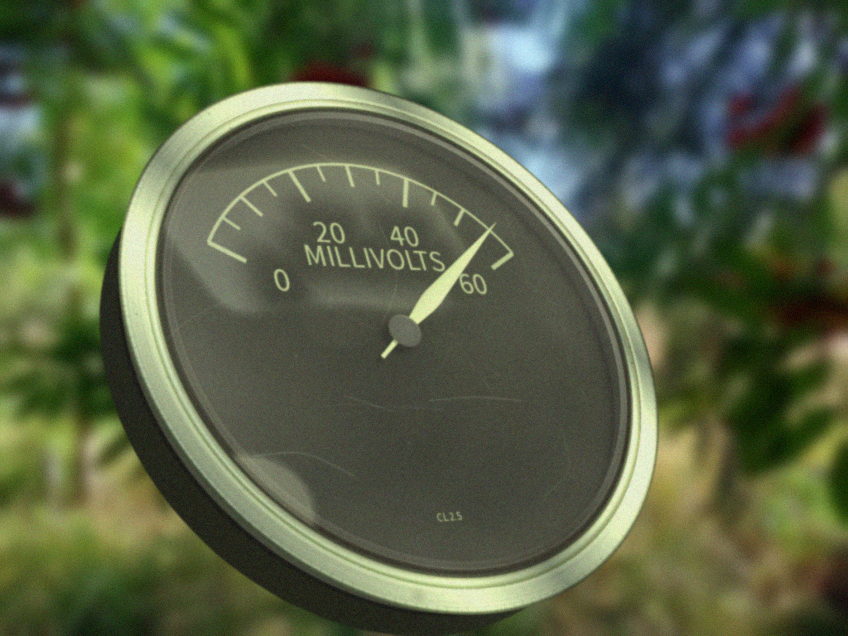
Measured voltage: 55 mV
